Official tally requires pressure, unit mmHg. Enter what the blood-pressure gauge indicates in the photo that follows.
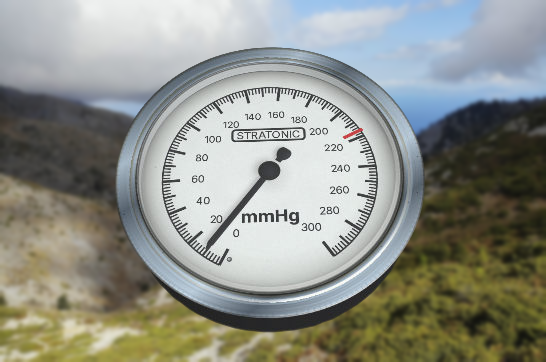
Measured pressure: 10 mmHg
